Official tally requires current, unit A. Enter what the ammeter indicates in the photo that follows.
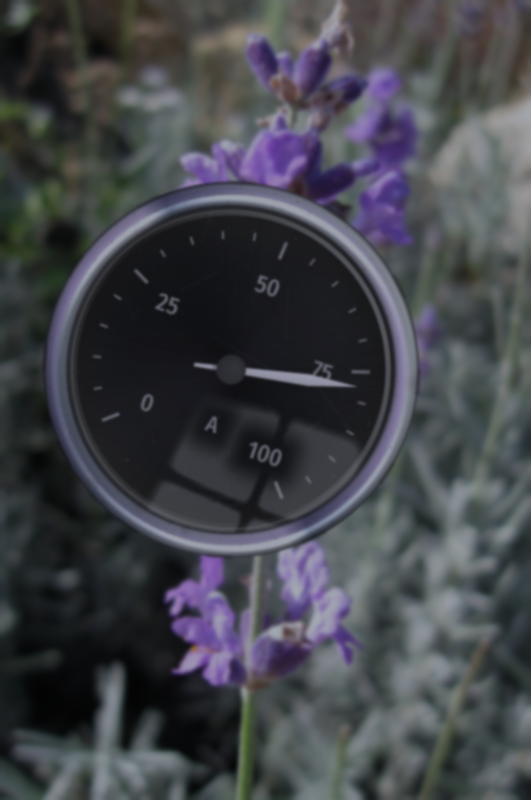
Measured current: 77.5 A
